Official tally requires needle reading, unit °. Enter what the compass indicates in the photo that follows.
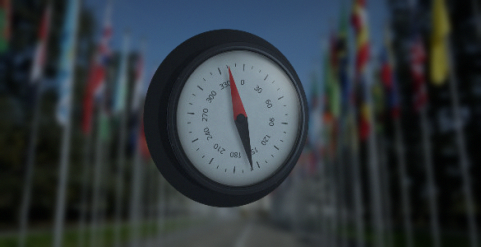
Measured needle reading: 340 °
